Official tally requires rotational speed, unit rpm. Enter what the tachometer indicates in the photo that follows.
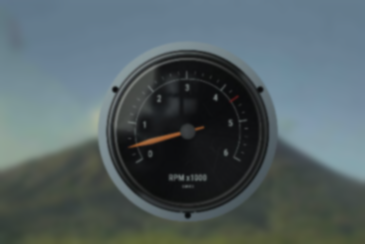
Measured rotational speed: 400 rpm
